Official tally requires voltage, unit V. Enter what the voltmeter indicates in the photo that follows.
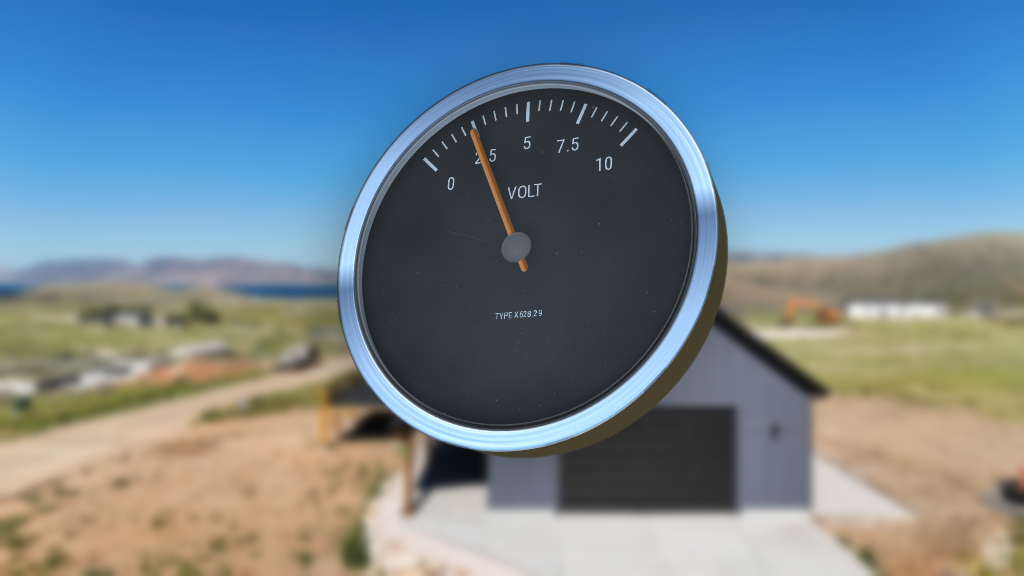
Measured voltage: 2.5 V
